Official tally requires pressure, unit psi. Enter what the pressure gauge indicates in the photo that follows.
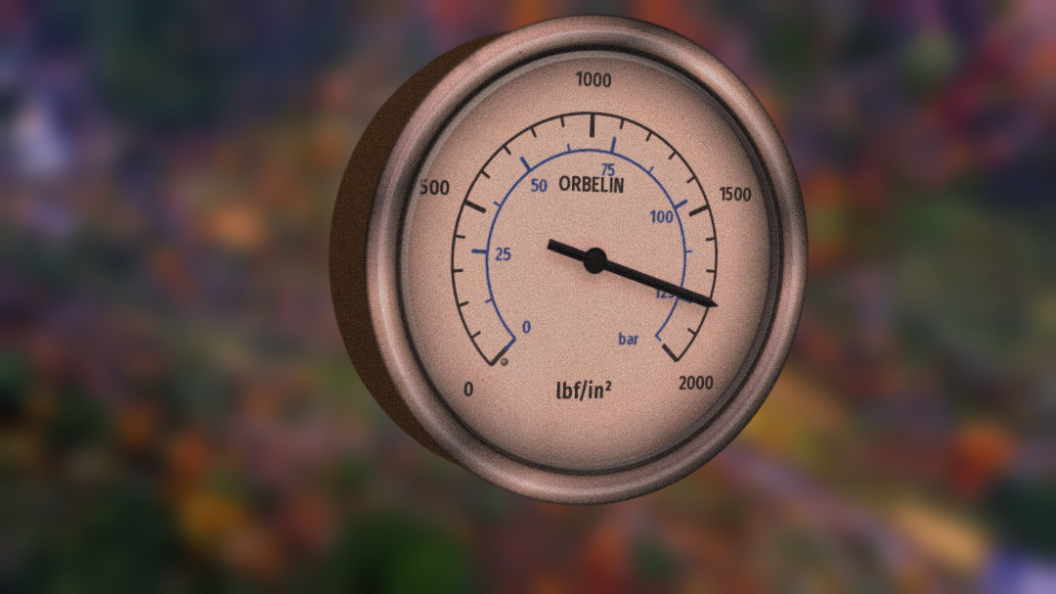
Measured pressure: 1800 psi
